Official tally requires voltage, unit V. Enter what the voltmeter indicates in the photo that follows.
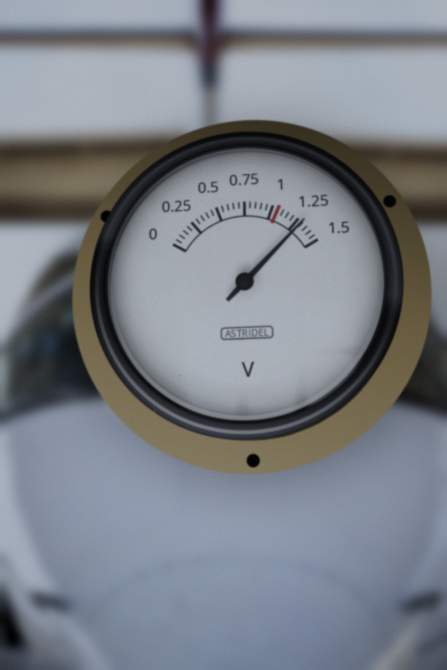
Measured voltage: 1.3 V
